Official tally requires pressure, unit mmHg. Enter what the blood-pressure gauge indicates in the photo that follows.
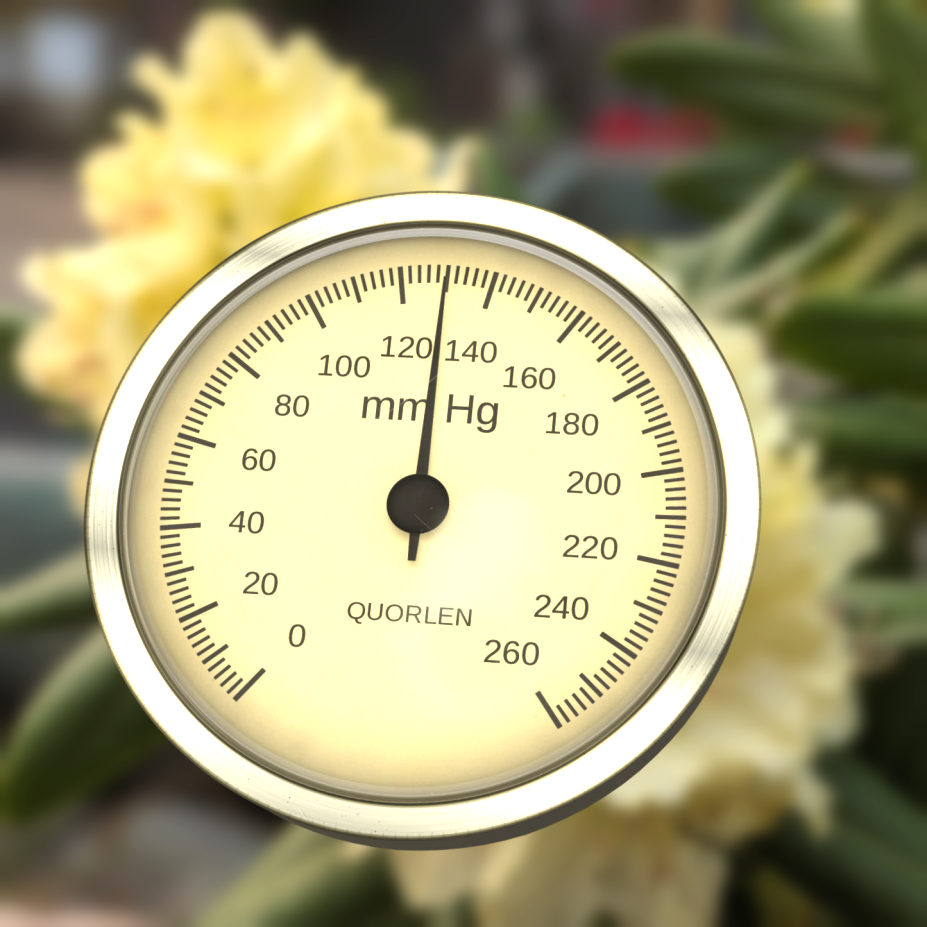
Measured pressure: 130 mmHg
